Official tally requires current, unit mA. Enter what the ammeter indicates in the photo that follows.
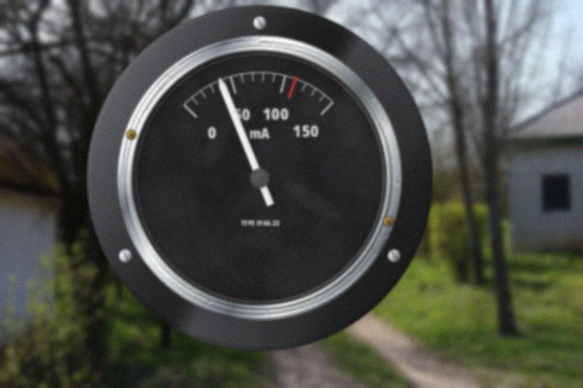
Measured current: 40 mA
